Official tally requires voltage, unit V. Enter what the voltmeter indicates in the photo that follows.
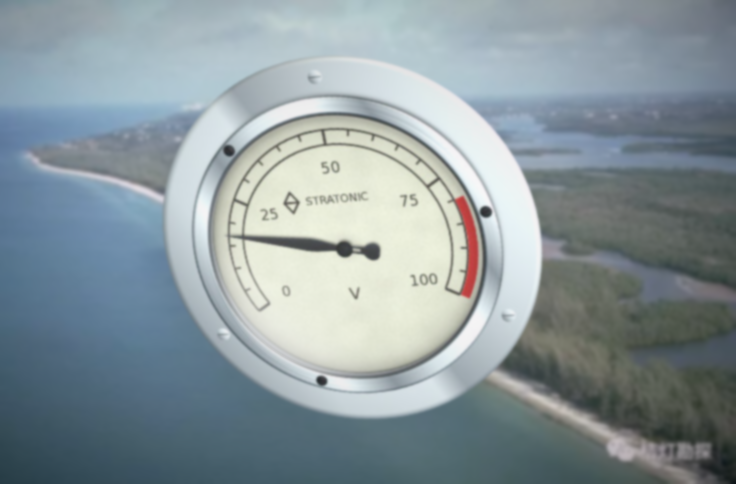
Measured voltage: 17.5 V
